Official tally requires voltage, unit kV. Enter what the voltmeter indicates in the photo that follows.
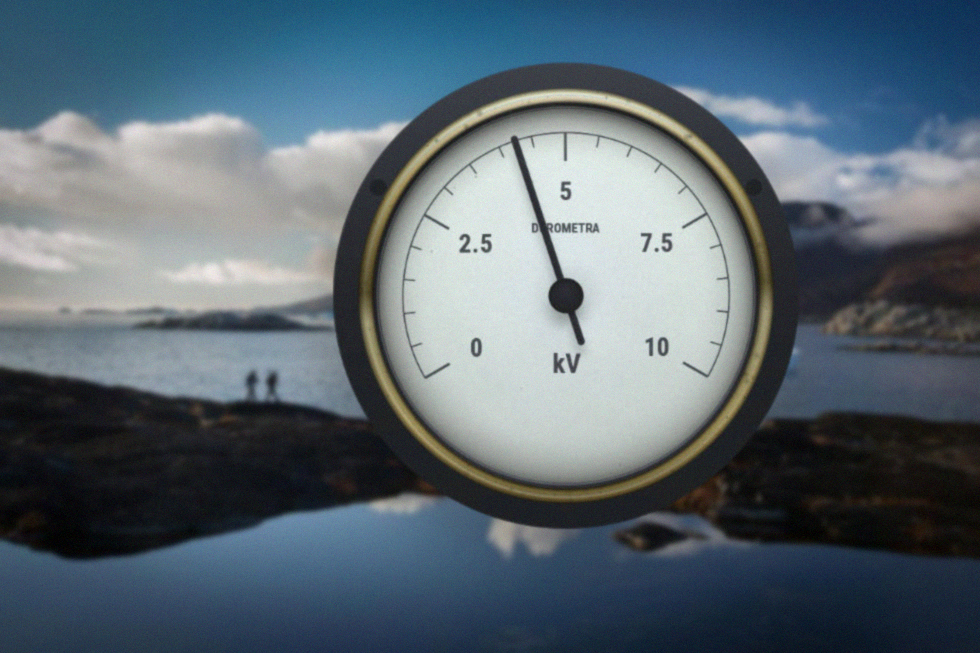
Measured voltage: 4.25 kV
